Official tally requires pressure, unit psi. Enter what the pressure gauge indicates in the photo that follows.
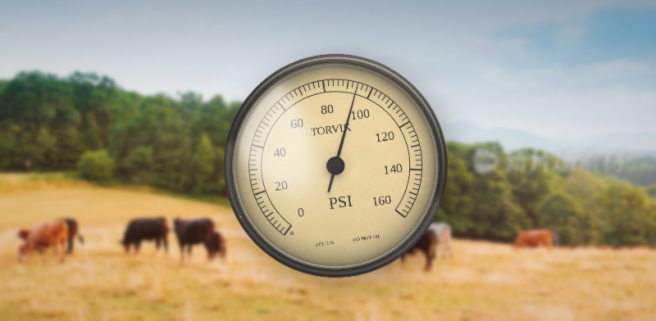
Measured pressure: 94 psi
